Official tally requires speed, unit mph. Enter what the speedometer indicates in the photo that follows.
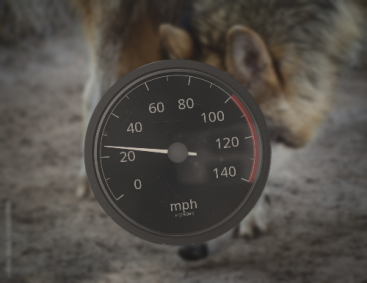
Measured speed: 25 mph
